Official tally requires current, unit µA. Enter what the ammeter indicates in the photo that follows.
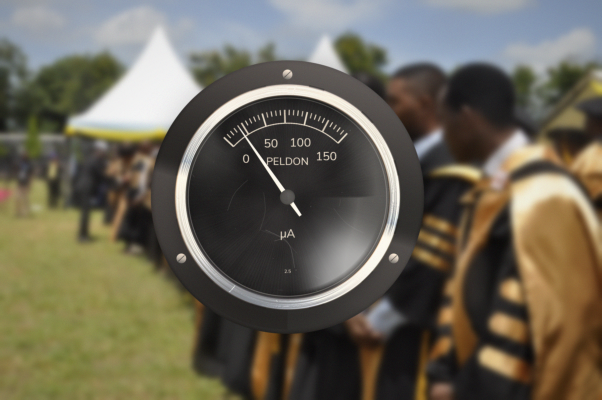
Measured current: 20 µA
